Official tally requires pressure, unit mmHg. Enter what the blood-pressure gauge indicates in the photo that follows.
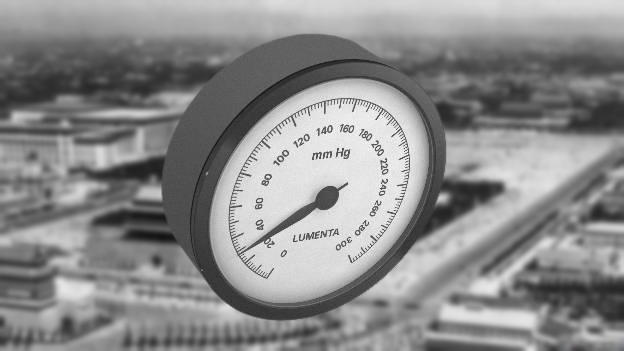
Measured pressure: 30 mmHg
